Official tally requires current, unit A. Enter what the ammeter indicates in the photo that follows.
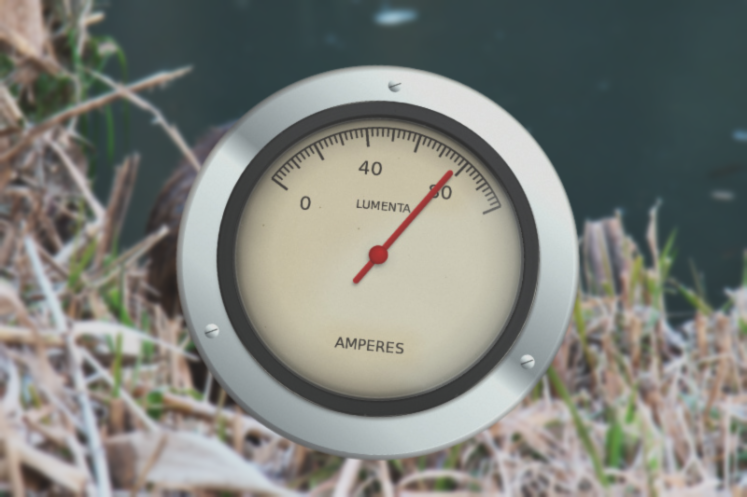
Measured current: 78 A
